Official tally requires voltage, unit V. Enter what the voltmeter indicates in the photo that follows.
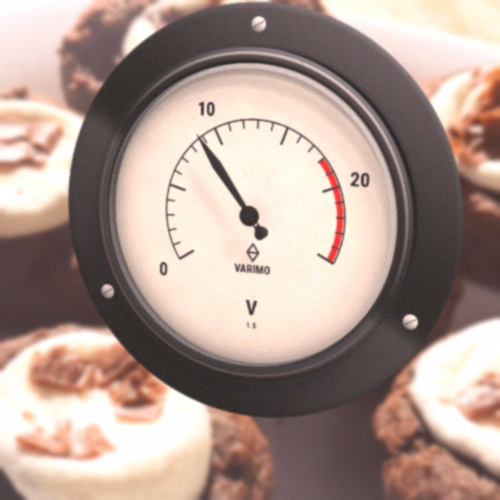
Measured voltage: 9 V
